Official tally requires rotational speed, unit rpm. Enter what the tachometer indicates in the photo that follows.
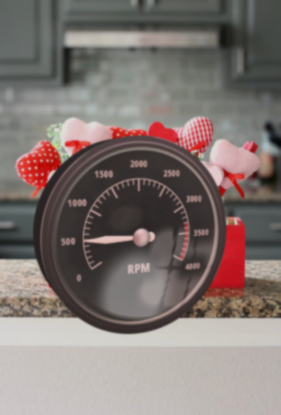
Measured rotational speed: 500 rpm
